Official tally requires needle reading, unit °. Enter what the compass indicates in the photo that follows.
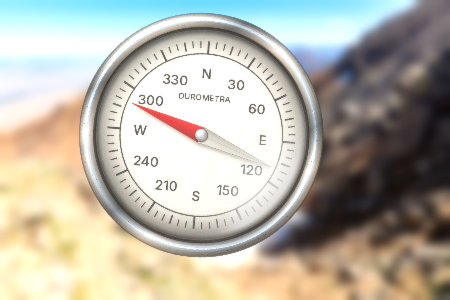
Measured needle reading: 290 °
